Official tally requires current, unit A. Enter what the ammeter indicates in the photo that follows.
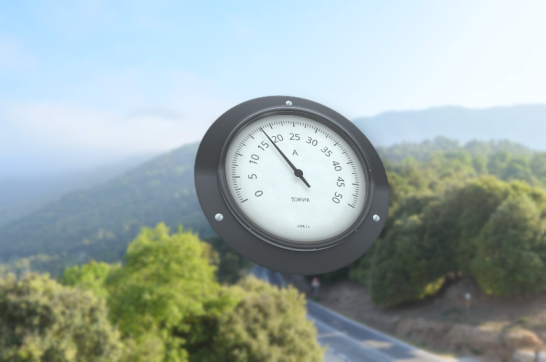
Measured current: 17.5 A
